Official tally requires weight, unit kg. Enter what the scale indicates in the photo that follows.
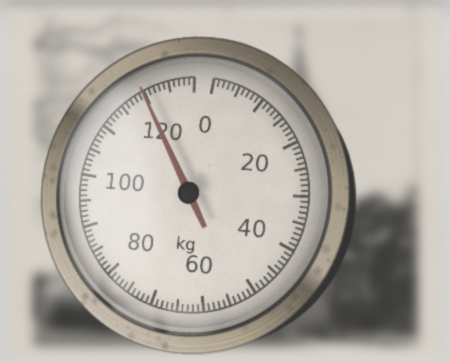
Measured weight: 120 kg
